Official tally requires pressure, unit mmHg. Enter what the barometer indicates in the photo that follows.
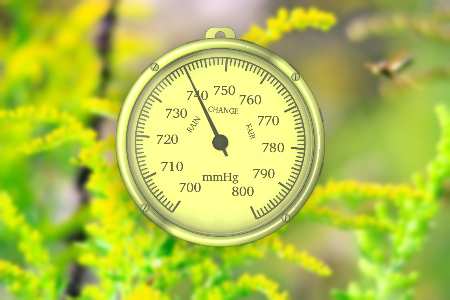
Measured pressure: 740 mmHg
